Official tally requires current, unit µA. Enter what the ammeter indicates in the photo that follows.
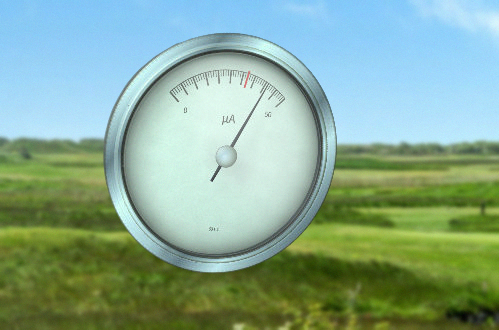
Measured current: 40 µA
